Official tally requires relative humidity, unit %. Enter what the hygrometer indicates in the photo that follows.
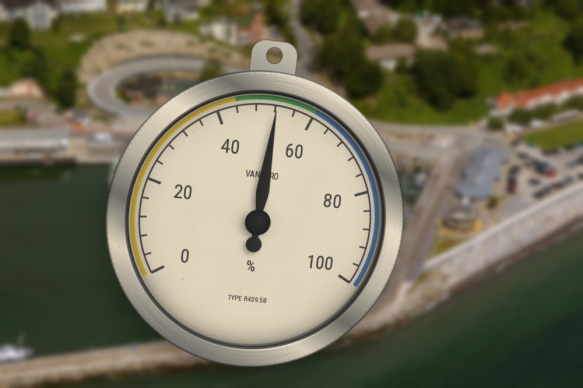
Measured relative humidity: 52 %
